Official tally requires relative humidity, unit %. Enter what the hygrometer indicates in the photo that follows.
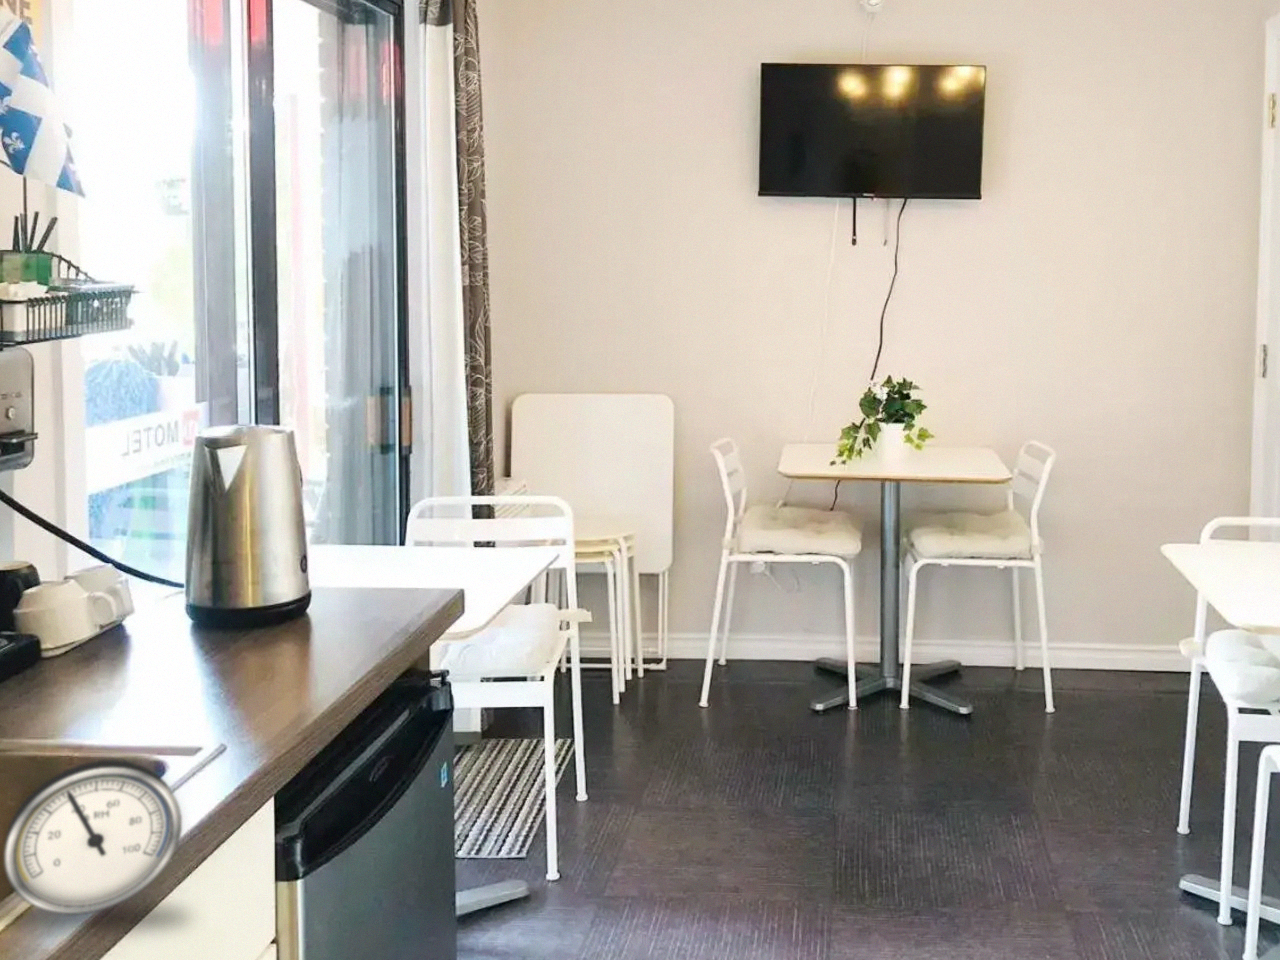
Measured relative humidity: 40 %
